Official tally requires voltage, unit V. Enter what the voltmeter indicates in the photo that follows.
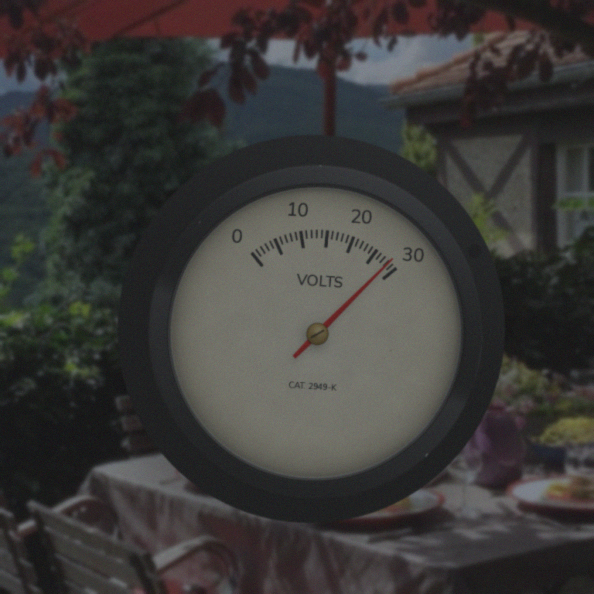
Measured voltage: 28 V
